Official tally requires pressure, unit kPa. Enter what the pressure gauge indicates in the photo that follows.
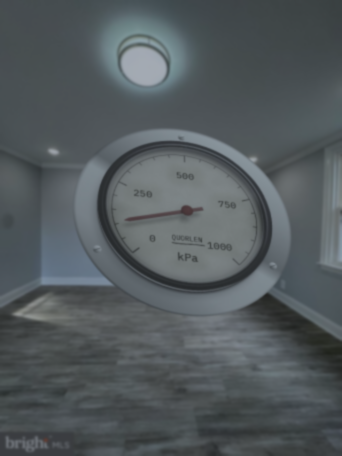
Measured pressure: 100 kPa
